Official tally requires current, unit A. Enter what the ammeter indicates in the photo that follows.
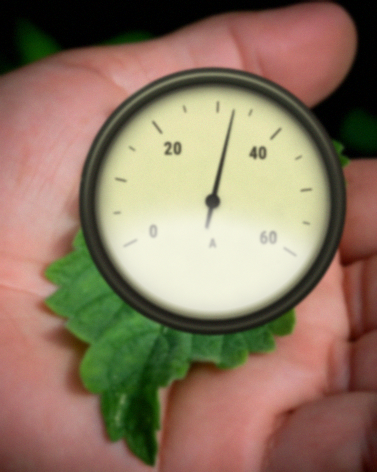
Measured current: 32.5 A
